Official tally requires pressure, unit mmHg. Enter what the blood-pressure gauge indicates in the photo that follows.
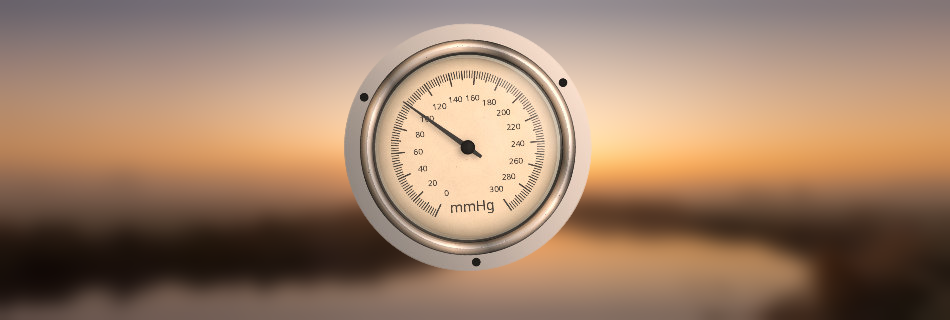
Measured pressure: 100 mmHg
